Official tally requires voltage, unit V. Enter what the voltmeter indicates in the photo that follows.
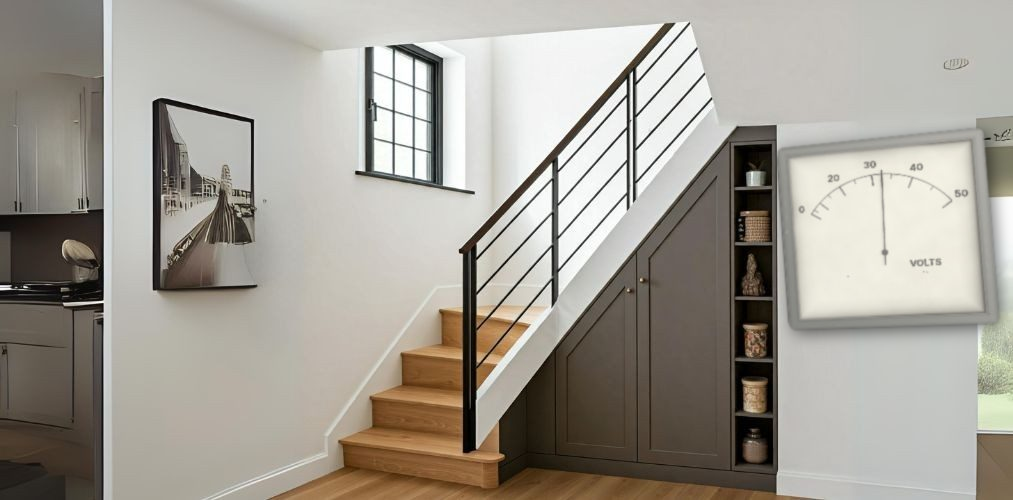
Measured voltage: 32.5 V
